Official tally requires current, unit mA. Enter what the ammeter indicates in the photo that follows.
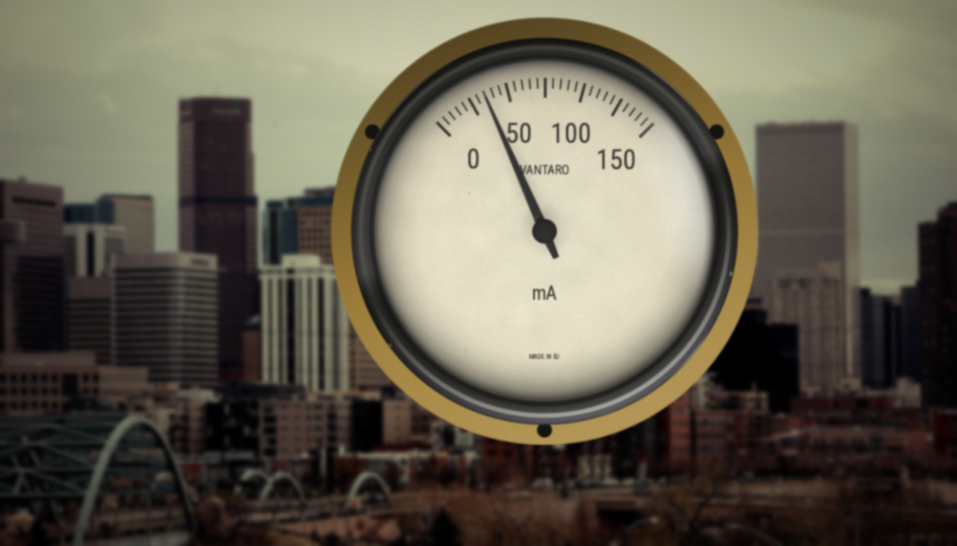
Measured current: 35 mA
